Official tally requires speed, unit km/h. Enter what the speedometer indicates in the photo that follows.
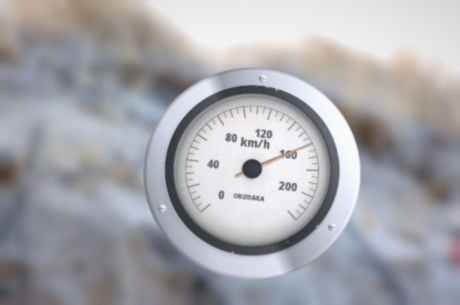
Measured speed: 160 km/h
